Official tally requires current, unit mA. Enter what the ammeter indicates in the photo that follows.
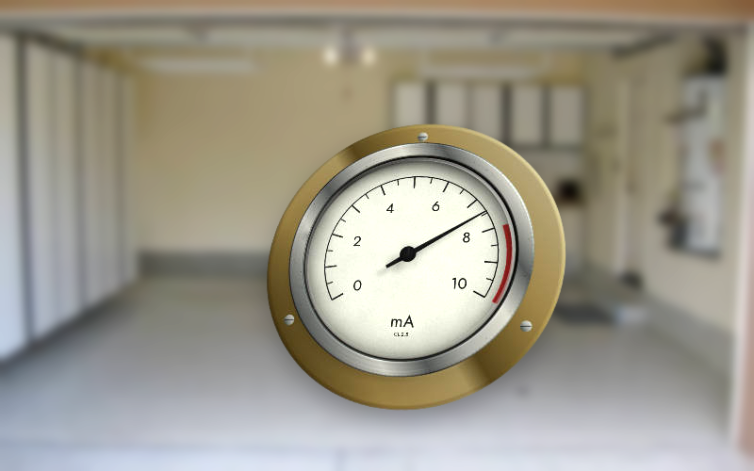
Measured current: 7.5 mA
